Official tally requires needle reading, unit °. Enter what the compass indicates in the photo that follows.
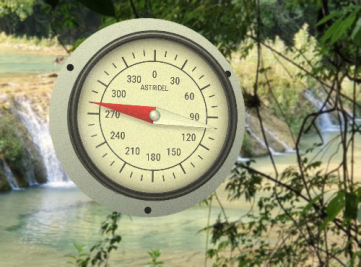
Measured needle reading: 280 °
